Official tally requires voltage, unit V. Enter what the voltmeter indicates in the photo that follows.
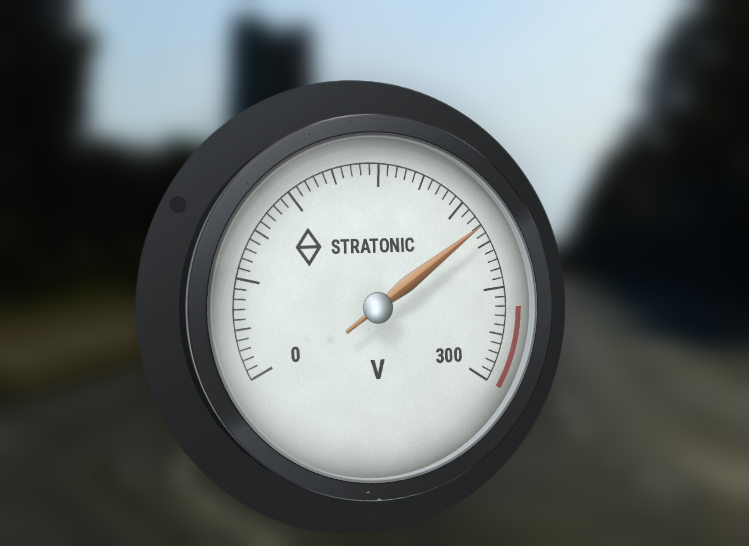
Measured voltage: 215 V
